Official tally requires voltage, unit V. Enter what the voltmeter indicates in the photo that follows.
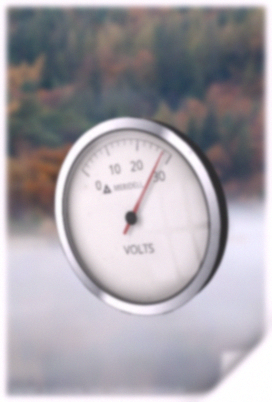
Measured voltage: 28 V
